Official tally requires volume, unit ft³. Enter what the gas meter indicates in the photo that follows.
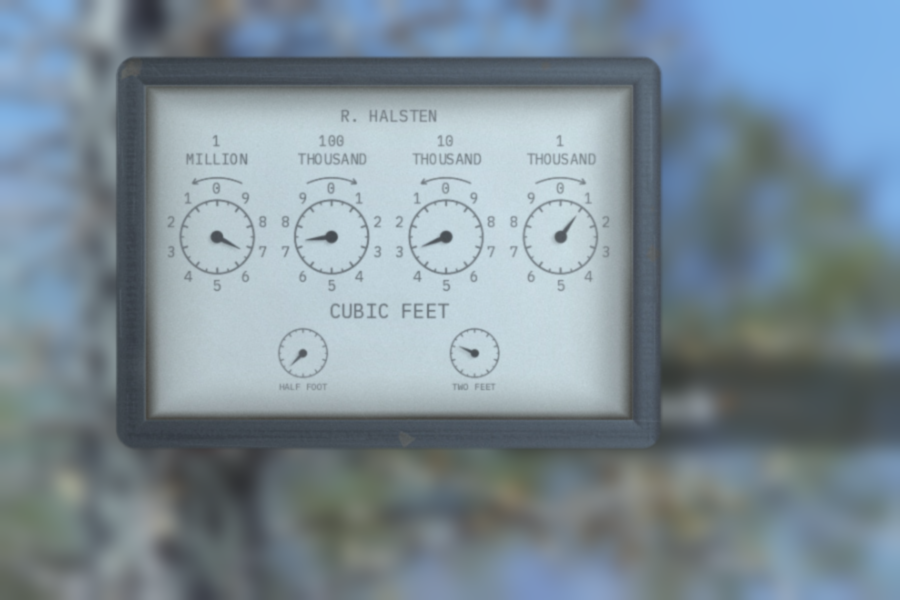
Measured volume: 673100 ft³
